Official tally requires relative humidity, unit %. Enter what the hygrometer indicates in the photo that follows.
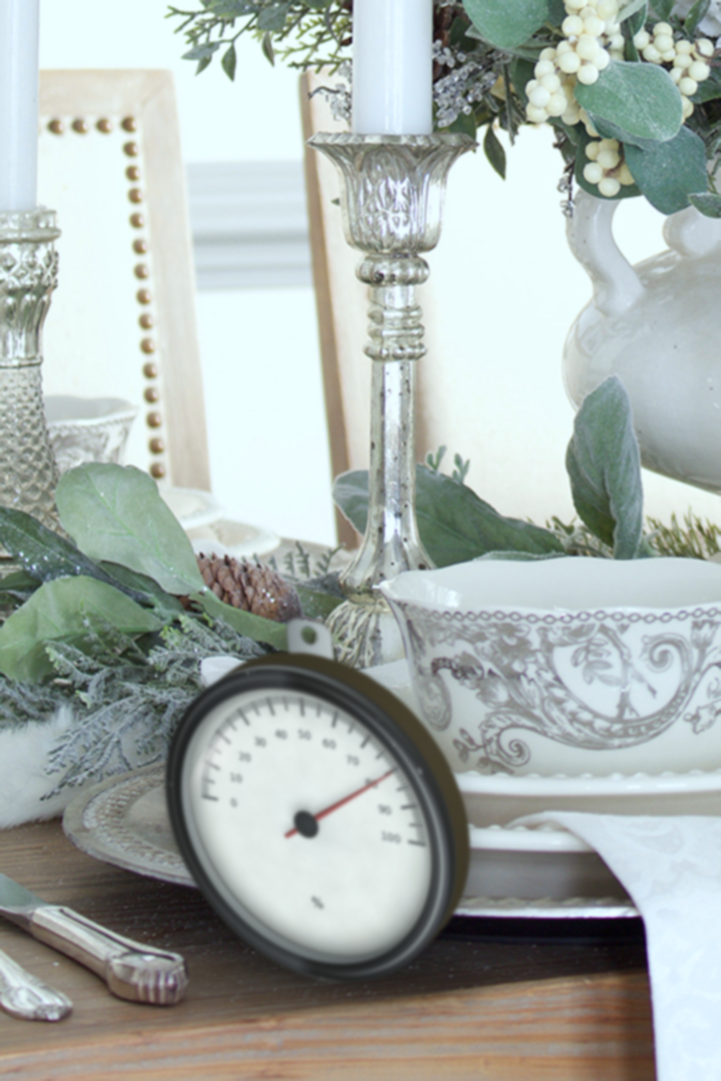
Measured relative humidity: 80 %
